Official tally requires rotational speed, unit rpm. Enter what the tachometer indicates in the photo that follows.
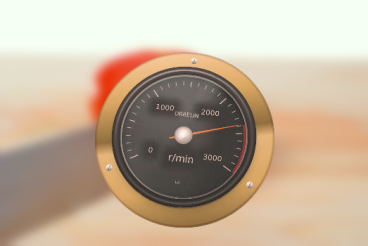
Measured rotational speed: 2400 rpm
